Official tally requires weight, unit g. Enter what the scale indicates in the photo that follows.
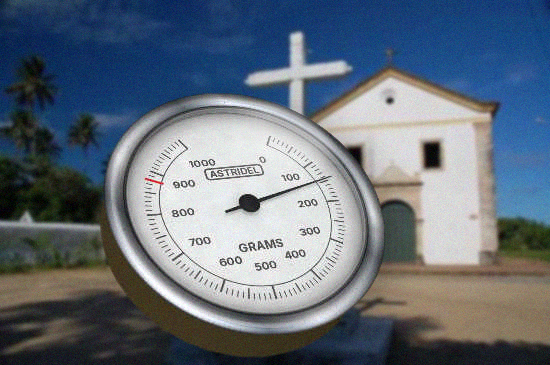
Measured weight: 150 g
